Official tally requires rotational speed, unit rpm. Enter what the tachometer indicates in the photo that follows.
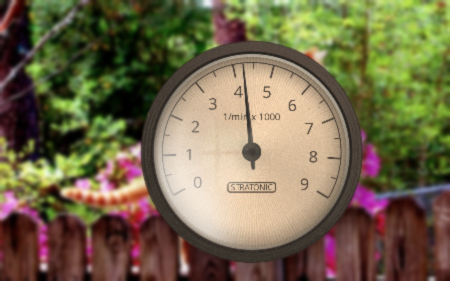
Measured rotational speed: 4250 rpm
